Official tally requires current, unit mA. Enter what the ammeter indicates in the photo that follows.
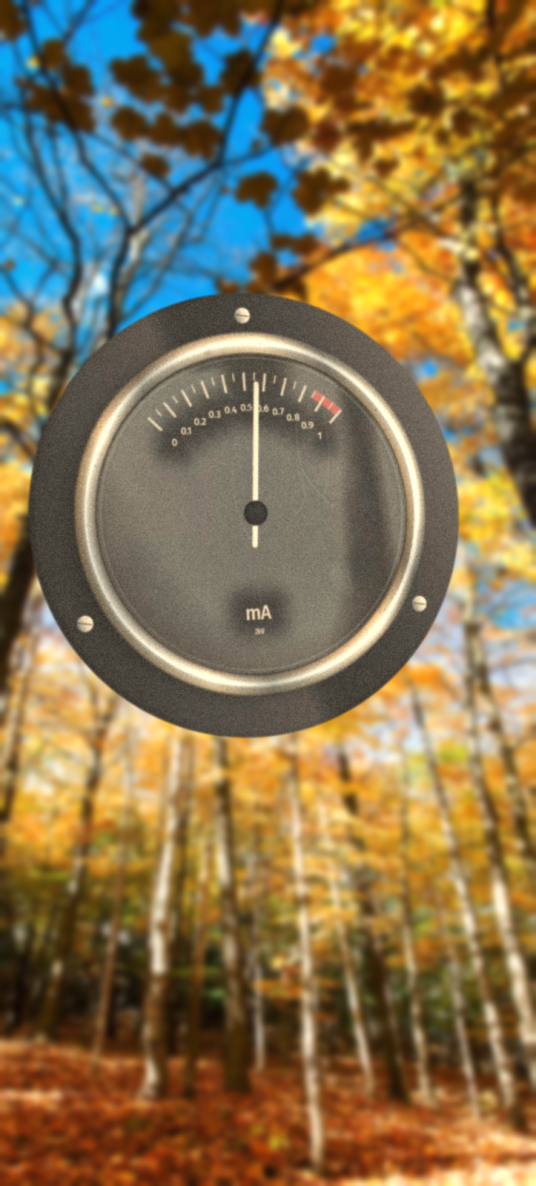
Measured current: 0.55 mA
